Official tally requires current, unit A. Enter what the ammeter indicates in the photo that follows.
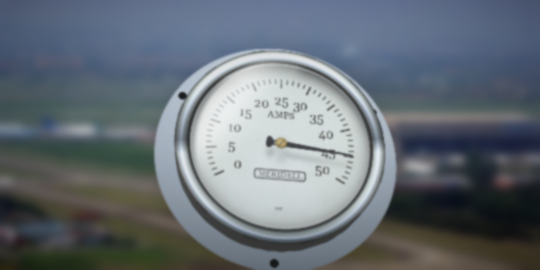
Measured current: 45 A
